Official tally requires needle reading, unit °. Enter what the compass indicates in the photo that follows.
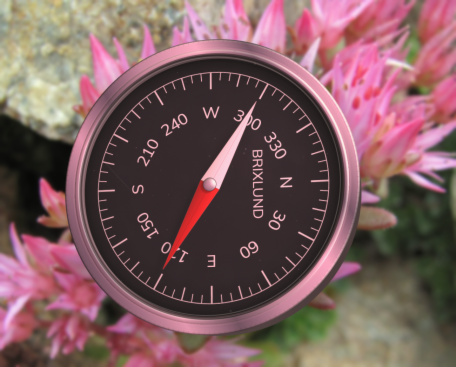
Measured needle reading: 120 °
